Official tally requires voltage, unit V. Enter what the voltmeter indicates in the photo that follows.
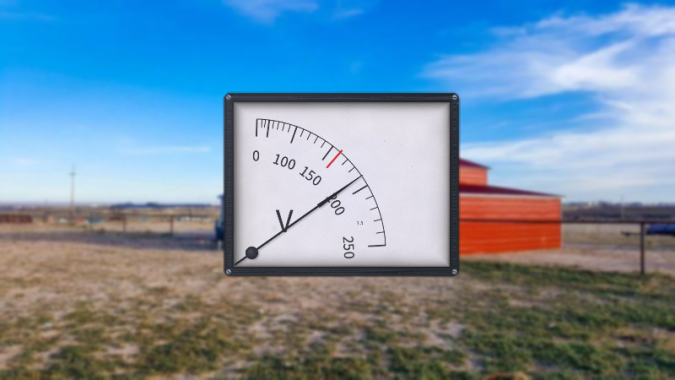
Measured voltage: 190 V
